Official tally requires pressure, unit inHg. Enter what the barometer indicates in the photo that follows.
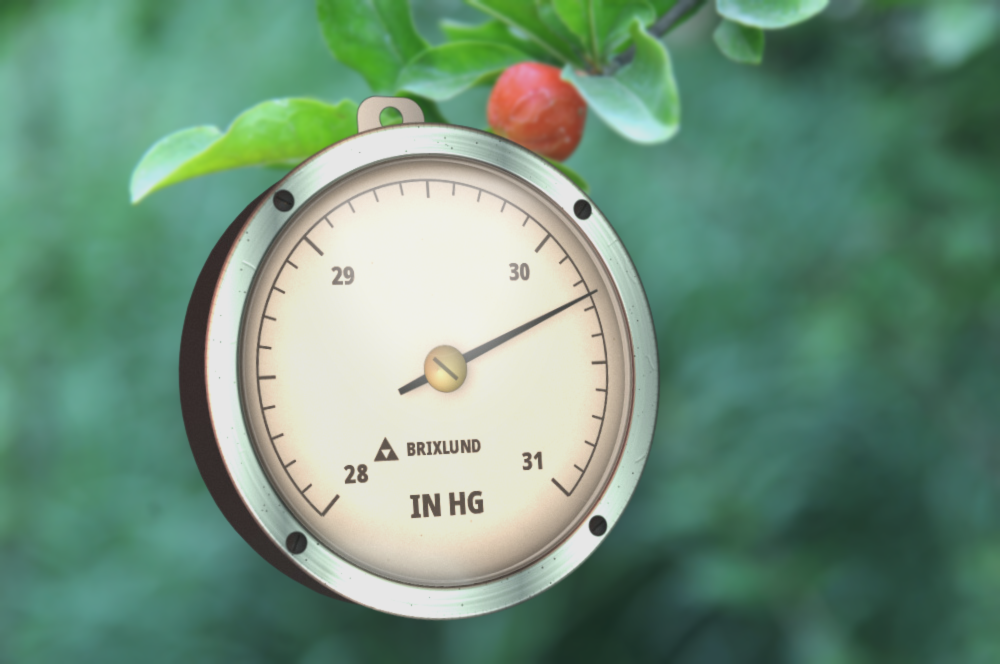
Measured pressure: 30.25 inHg
